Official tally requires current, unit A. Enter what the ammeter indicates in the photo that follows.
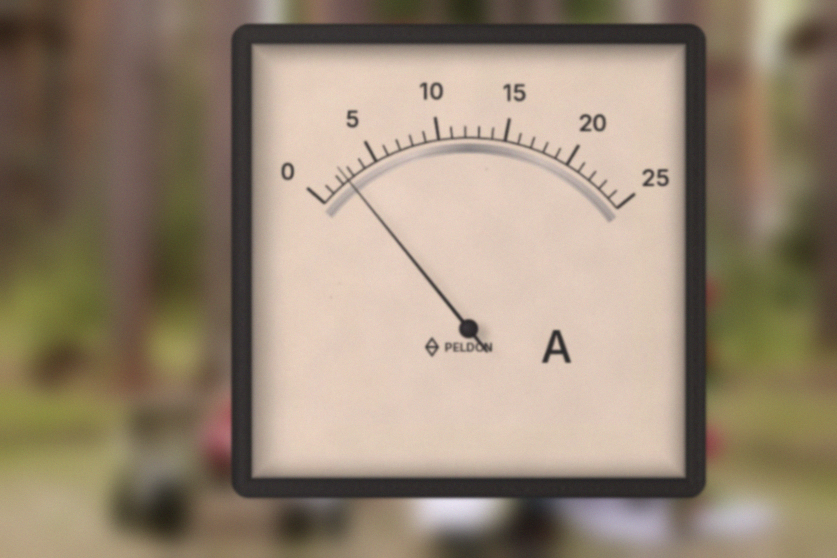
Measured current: 2.5 A
